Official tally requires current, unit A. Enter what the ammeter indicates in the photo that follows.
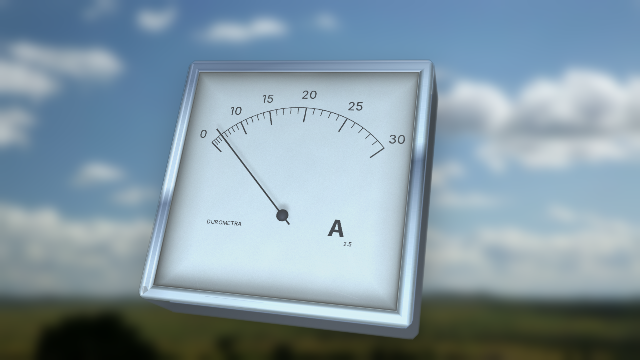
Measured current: 5 A
